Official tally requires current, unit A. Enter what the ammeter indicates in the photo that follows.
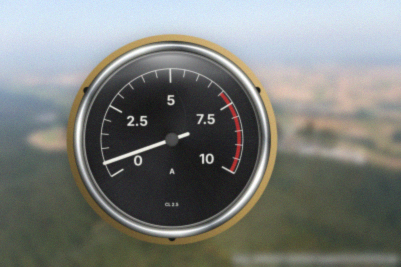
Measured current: 0.5 A
